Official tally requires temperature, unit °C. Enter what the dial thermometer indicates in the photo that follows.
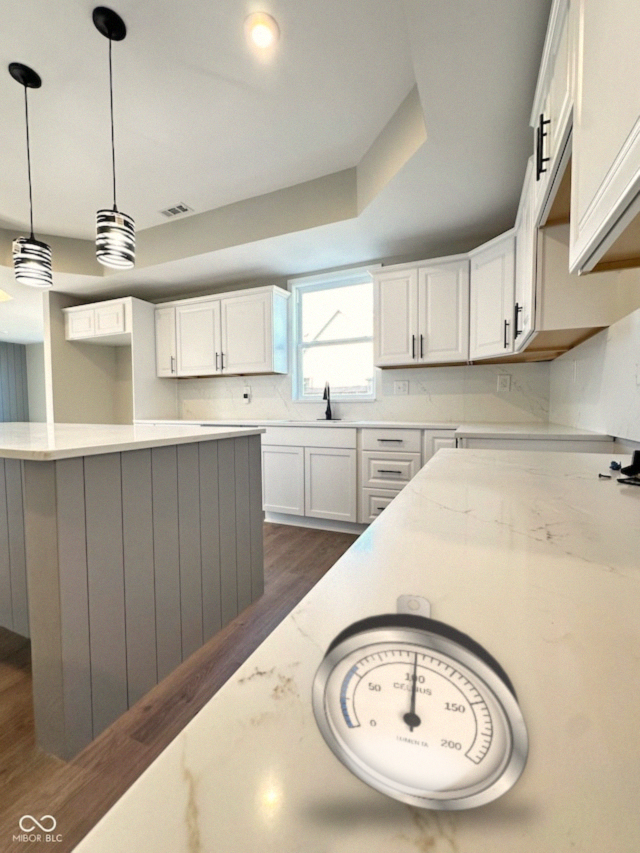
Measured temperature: 100 °C
